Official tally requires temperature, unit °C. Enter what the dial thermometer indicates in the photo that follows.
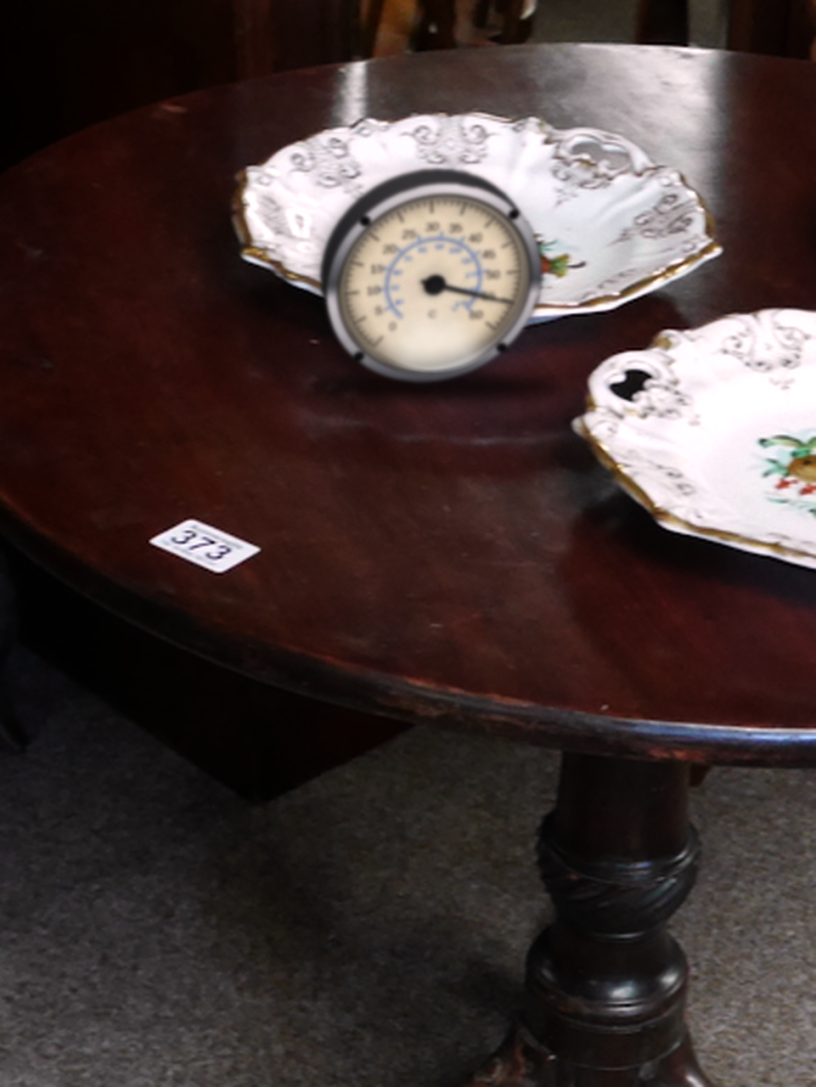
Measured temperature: 55 °C
